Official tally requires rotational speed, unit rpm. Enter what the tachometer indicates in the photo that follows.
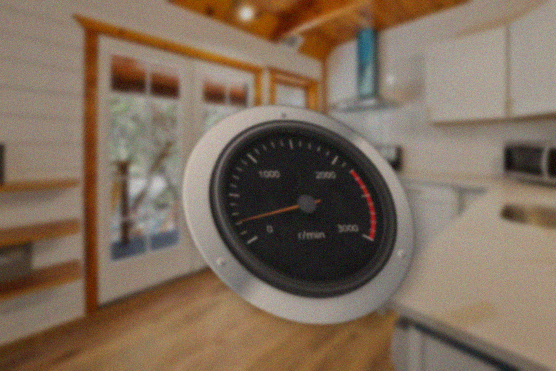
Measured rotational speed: 200 rpm
